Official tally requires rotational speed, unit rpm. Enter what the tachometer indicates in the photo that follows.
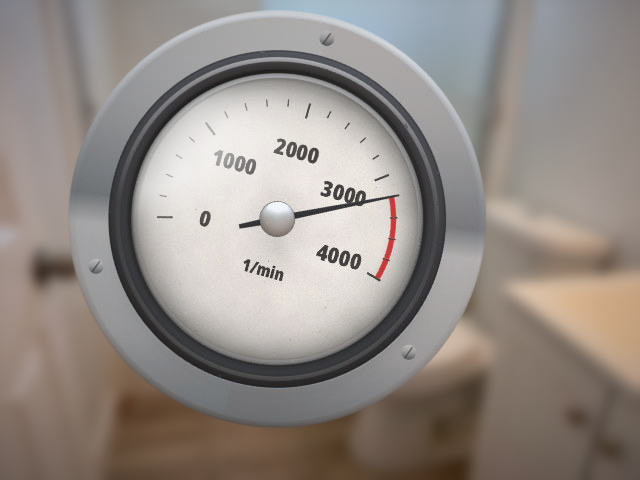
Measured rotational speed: 3200 rpm
